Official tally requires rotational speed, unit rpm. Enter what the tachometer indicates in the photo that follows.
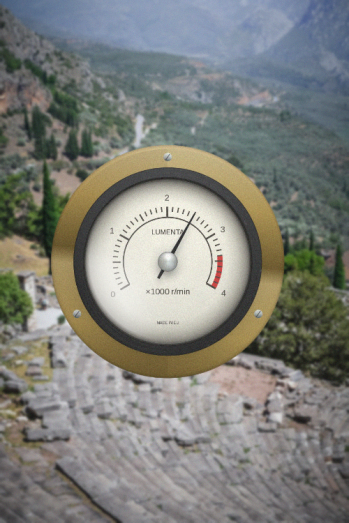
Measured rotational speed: 2500 rpm
